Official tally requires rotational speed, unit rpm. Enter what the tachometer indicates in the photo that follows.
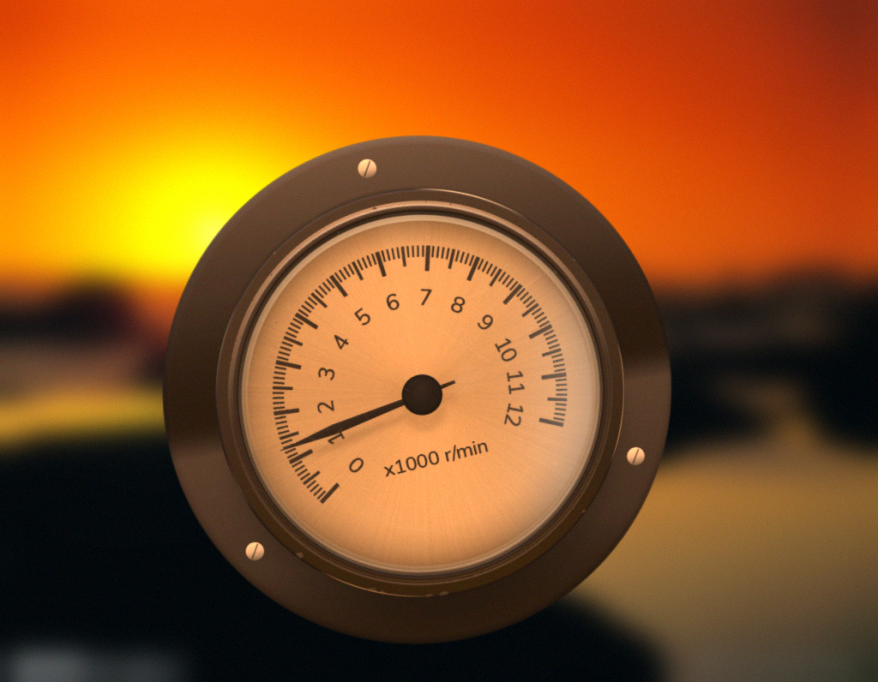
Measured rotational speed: 1300 rpm
